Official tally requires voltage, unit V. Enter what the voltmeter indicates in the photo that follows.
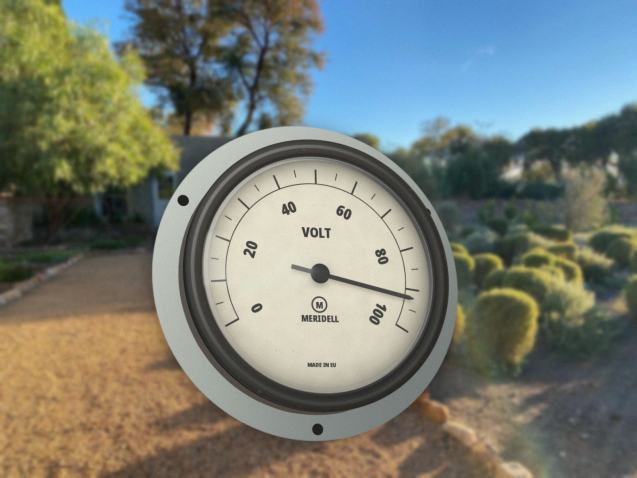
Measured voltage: 92.5 V
